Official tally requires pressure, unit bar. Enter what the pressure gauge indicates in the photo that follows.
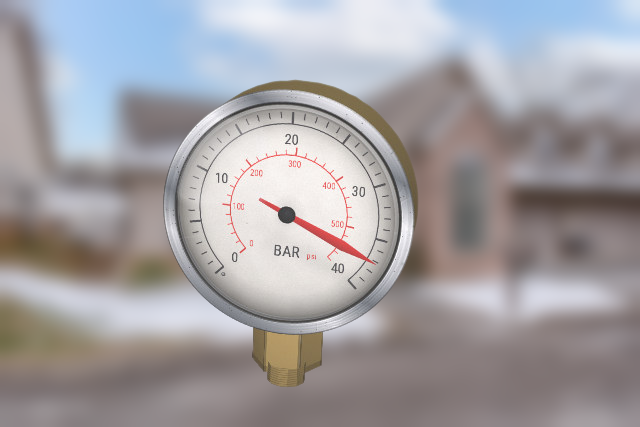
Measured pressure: 37 bar
